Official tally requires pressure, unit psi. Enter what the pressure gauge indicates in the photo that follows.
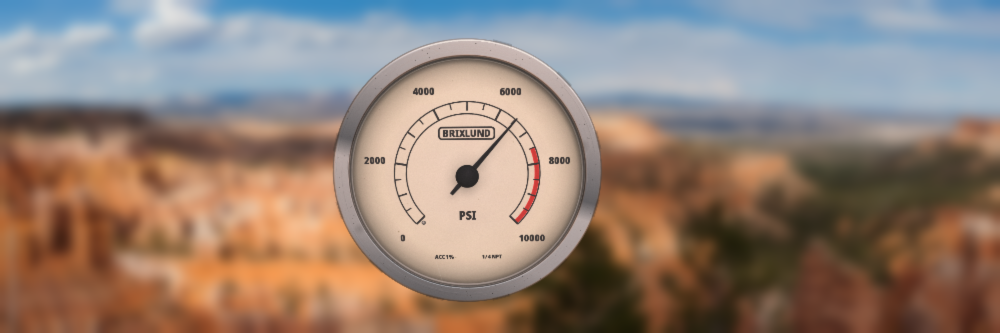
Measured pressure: 6500 psi
